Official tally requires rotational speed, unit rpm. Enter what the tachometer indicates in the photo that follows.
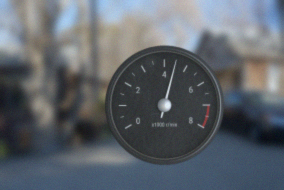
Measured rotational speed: 4500 rpm
